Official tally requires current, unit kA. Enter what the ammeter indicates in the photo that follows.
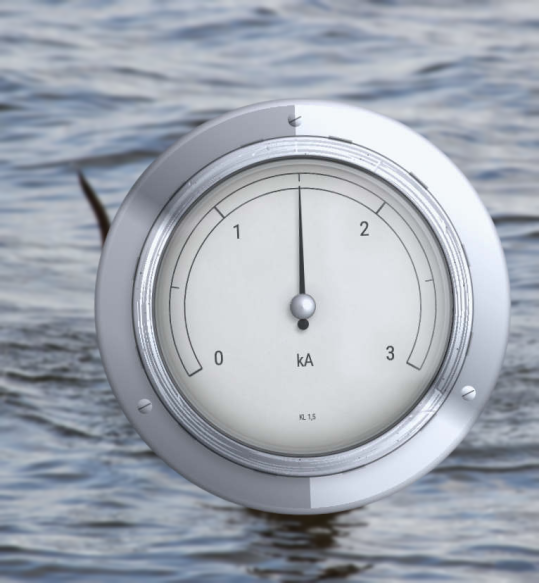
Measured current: 1.5 kA
